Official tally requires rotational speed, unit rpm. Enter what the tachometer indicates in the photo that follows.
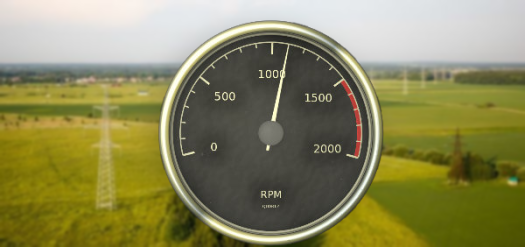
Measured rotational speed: 1100 rpm
